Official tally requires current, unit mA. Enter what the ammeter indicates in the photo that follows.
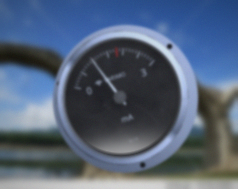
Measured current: 1 mA
